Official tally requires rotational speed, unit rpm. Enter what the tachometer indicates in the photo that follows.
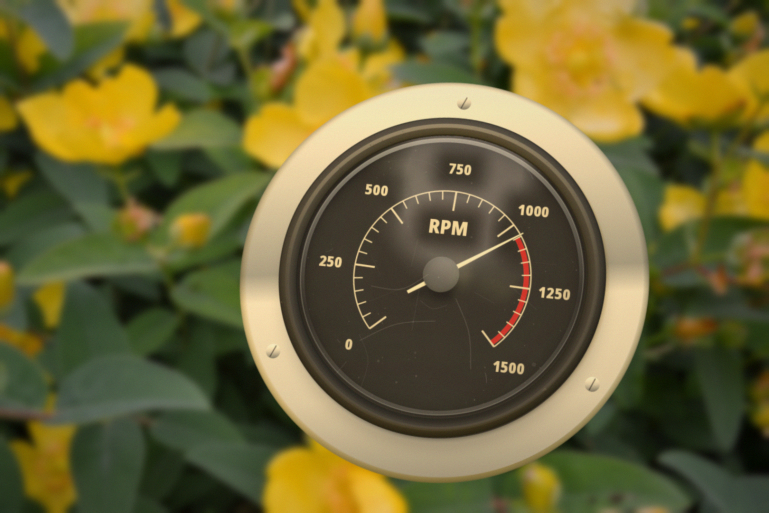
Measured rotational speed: 1050 rpm
